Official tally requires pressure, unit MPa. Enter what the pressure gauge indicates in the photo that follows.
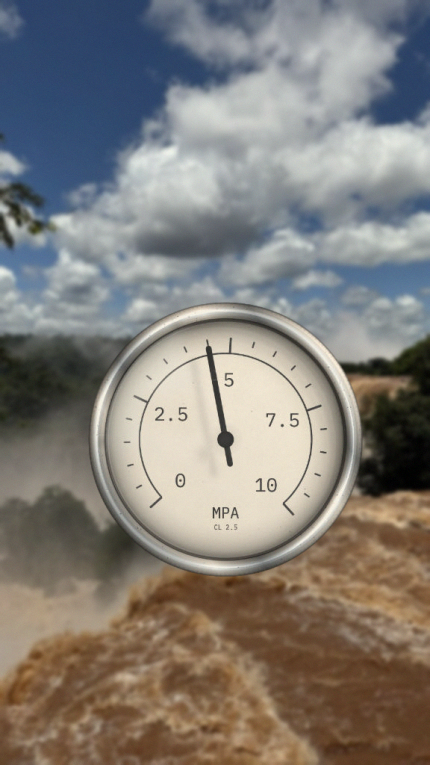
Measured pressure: 4.5 MPa
